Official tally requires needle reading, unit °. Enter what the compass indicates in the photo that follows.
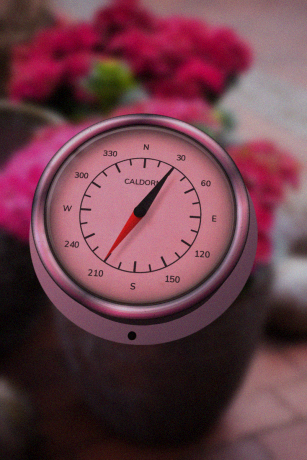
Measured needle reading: 210 °
